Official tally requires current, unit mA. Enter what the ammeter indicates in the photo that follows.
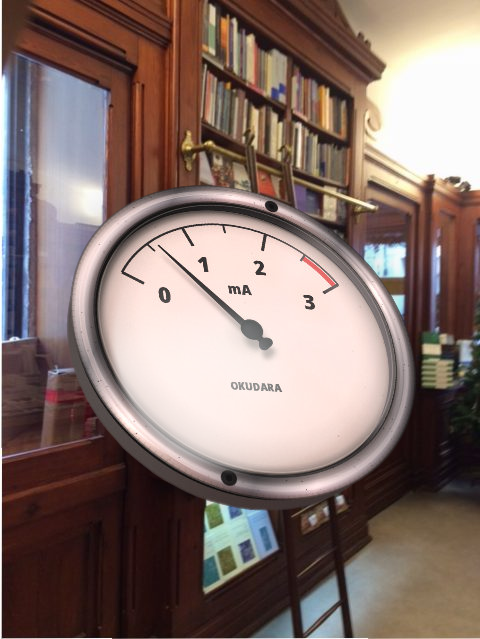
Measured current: 0.5 mA
